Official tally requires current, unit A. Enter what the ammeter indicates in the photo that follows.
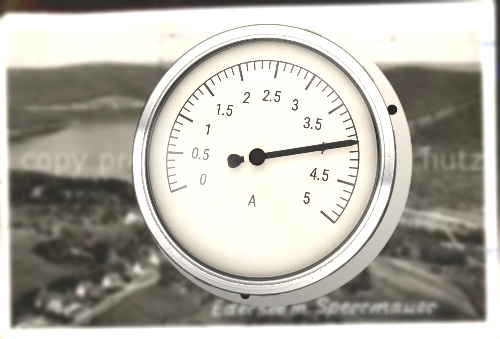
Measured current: 4 A
